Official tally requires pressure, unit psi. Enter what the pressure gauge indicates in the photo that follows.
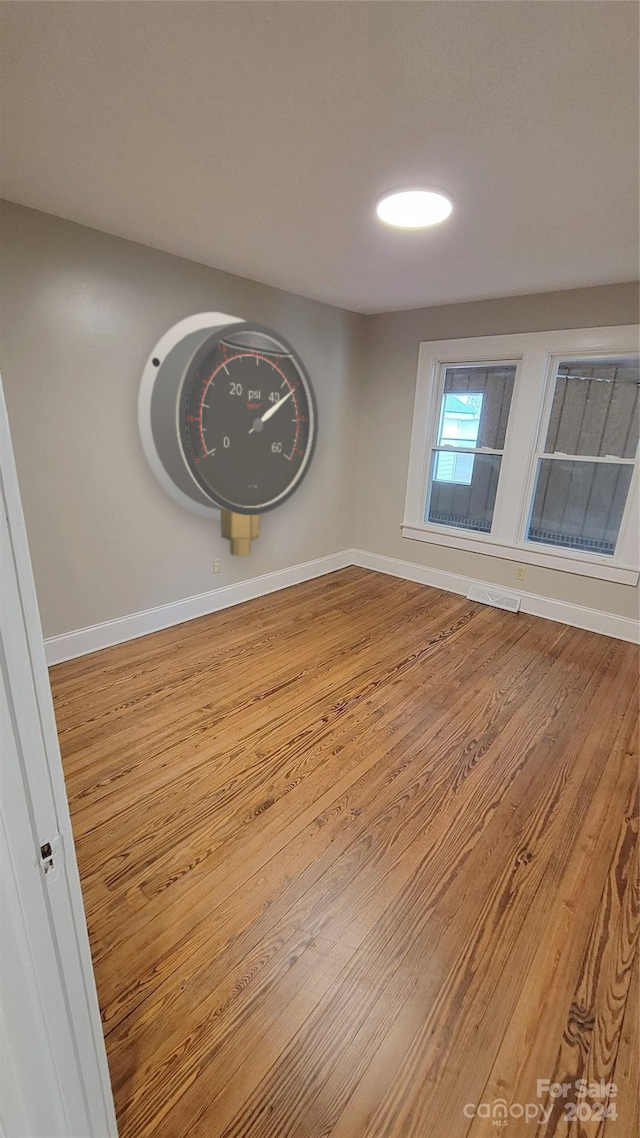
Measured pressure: 42.5 psi
